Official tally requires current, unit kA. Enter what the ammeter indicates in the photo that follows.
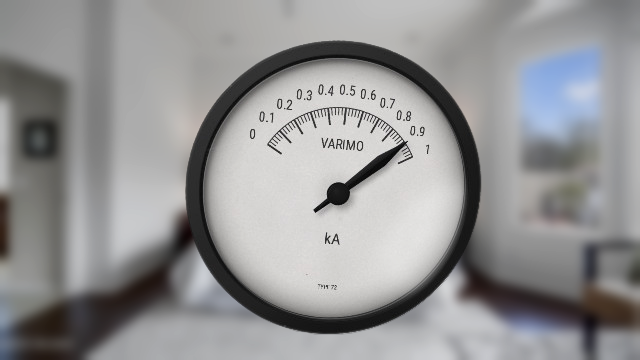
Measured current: 0.9 kA
